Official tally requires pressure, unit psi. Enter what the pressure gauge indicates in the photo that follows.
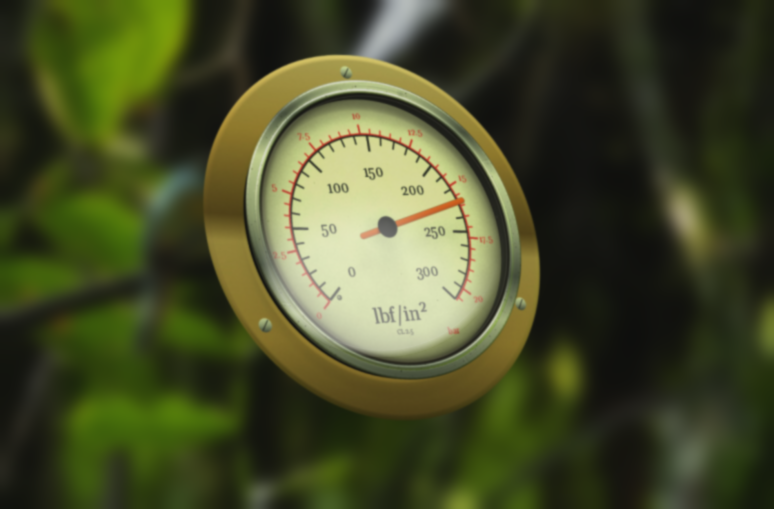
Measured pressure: 230 psi
